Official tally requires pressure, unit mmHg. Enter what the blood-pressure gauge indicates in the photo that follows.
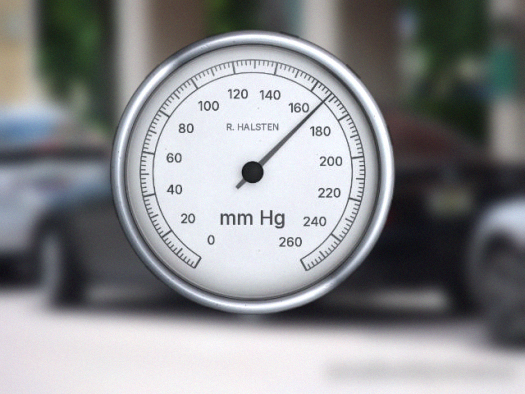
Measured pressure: 168 mmHg
